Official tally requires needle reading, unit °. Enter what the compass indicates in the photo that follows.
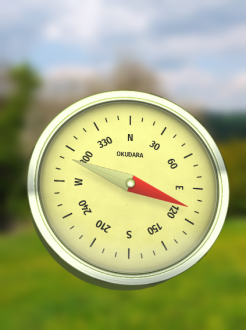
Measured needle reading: 110 °
